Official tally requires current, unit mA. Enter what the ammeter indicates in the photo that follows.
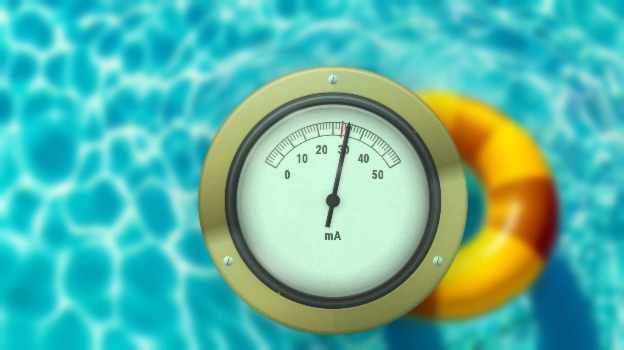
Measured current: 30 mA
